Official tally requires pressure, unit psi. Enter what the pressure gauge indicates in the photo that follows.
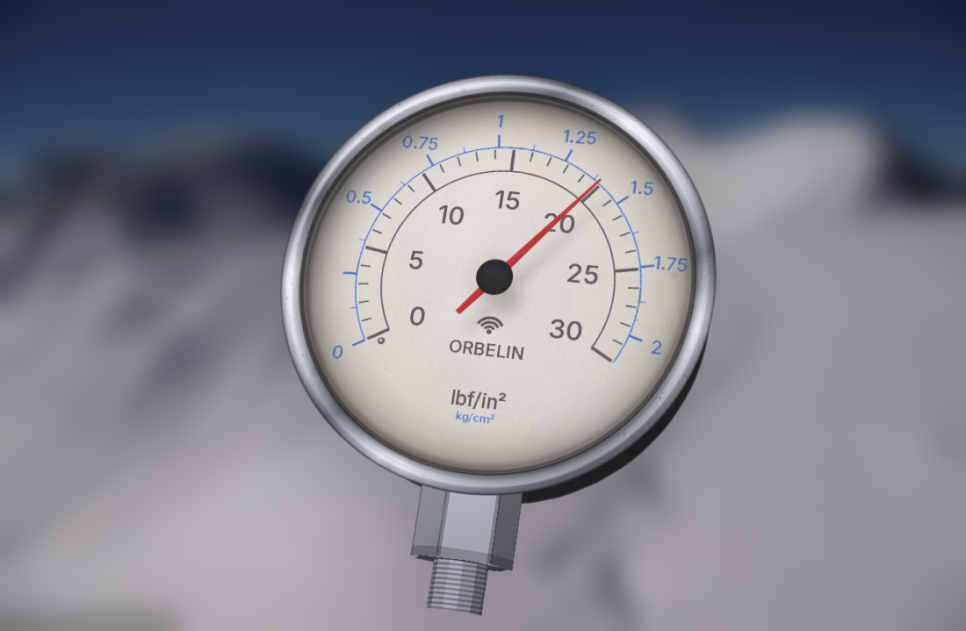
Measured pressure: 20 psi
